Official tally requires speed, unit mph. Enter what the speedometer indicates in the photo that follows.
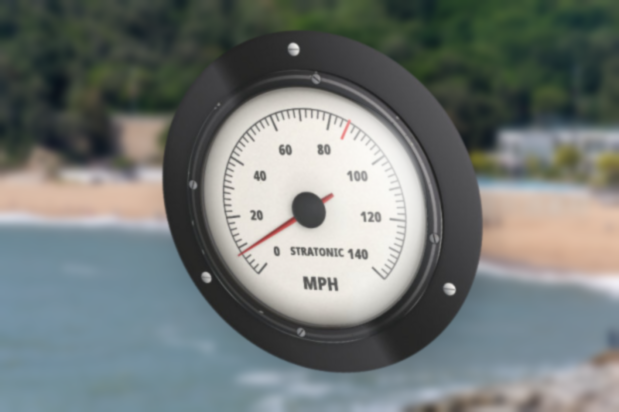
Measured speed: 8 mph
